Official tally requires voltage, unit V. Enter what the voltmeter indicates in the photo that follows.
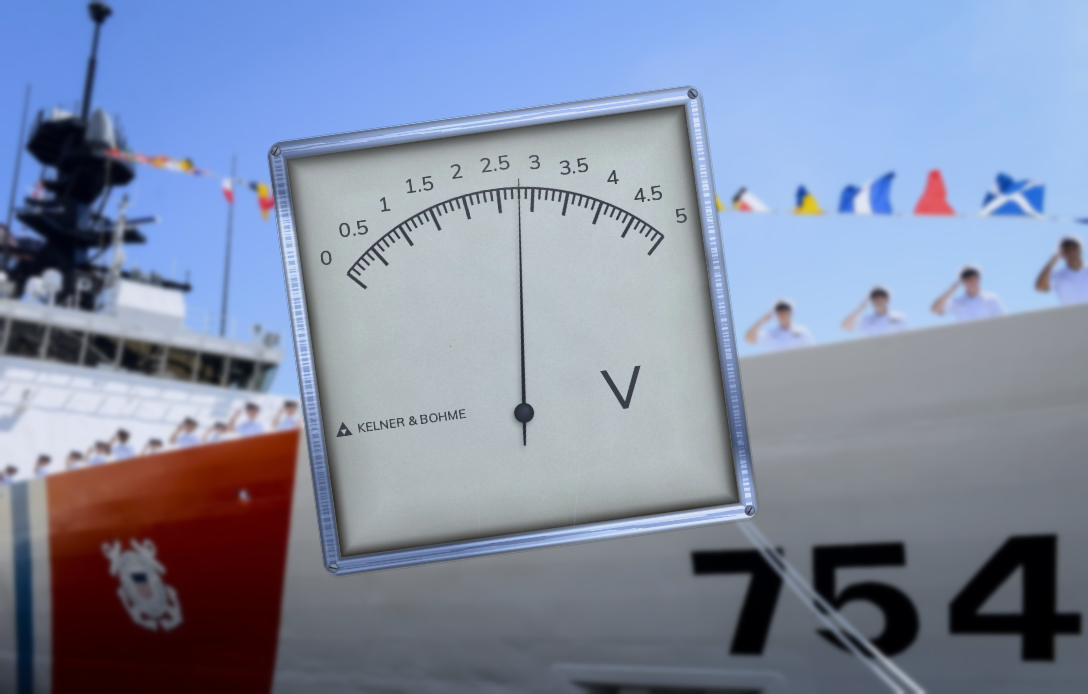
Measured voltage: 2.8 V
